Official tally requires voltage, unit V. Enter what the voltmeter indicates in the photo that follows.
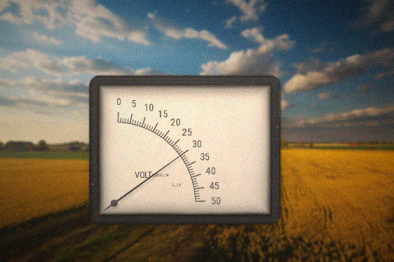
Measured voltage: 30 V
